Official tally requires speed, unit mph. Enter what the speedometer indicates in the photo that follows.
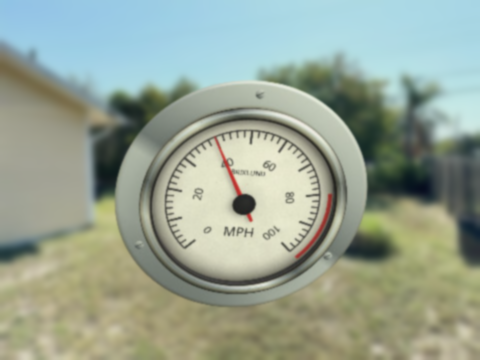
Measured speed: 40 mph
